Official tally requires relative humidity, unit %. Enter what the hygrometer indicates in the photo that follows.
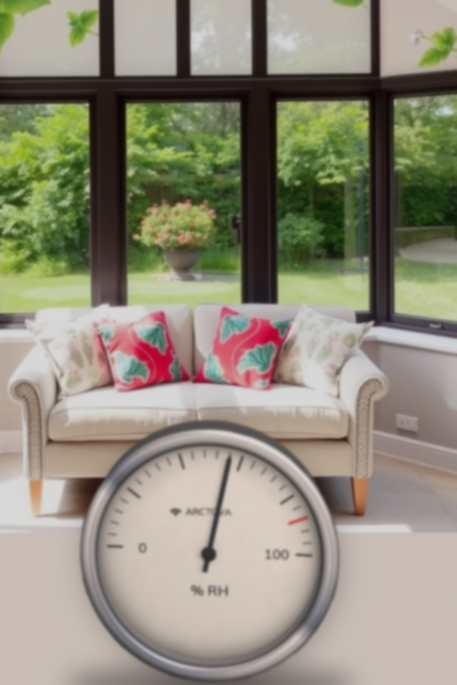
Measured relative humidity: 56 %
